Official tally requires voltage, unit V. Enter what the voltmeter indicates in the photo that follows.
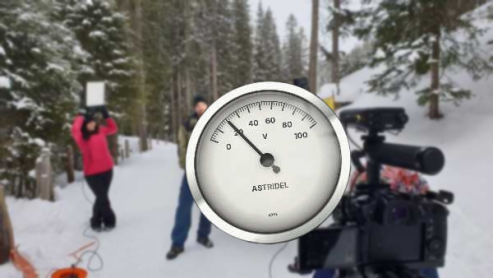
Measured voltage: 20 V
